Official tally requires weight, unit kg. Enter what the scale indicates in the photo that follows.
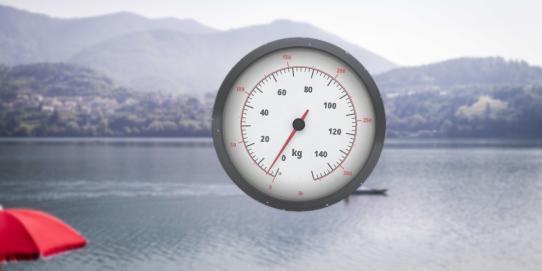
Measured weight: 4 kg
